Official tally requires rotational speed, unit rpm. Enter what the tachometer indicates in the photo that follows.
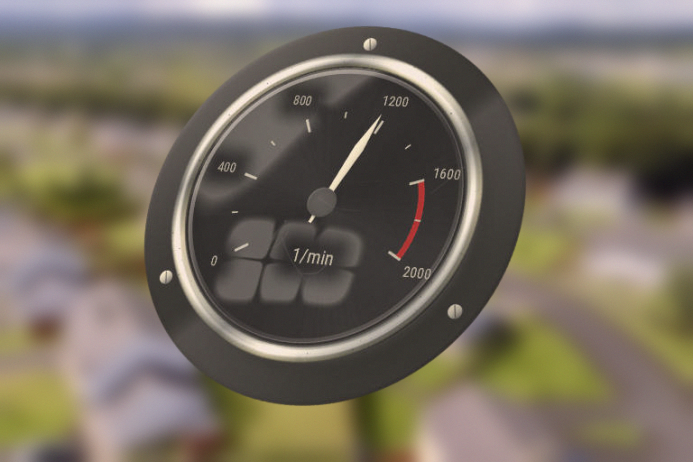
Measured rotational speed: 1200 rpm
